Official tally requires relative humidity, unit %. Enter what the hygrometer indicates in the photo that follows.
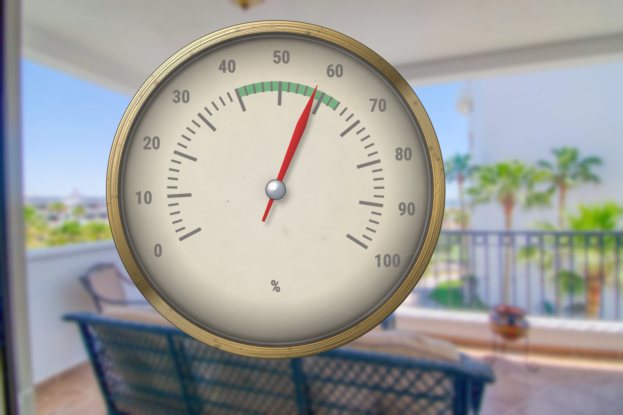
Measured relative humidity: 58 %
